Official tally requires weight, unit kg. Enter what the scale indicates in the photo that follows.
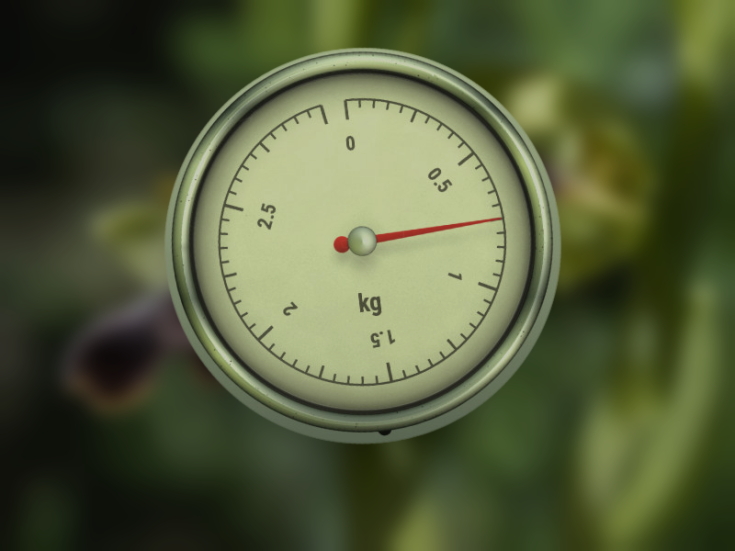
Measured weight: 0.75 kg
